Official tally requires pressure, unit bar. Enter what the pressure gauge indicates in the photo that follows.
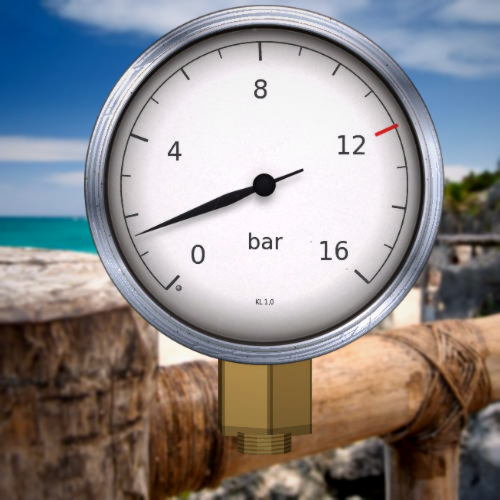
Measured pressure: 1.5 bar
